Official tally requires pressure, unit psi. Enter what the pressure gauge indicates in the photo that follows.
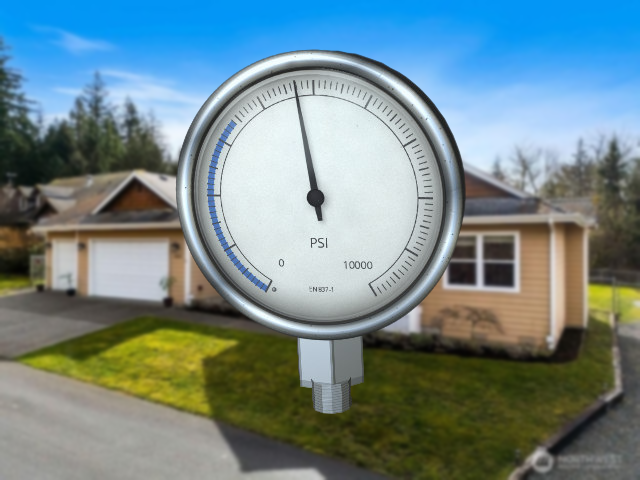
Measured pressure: 4700 psi
